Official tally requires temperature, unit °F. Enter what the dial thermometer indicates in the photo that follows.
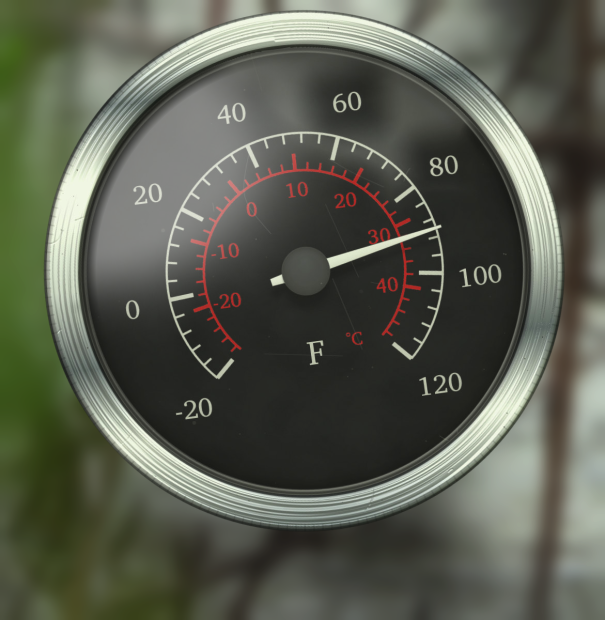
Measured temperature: 90 °F
